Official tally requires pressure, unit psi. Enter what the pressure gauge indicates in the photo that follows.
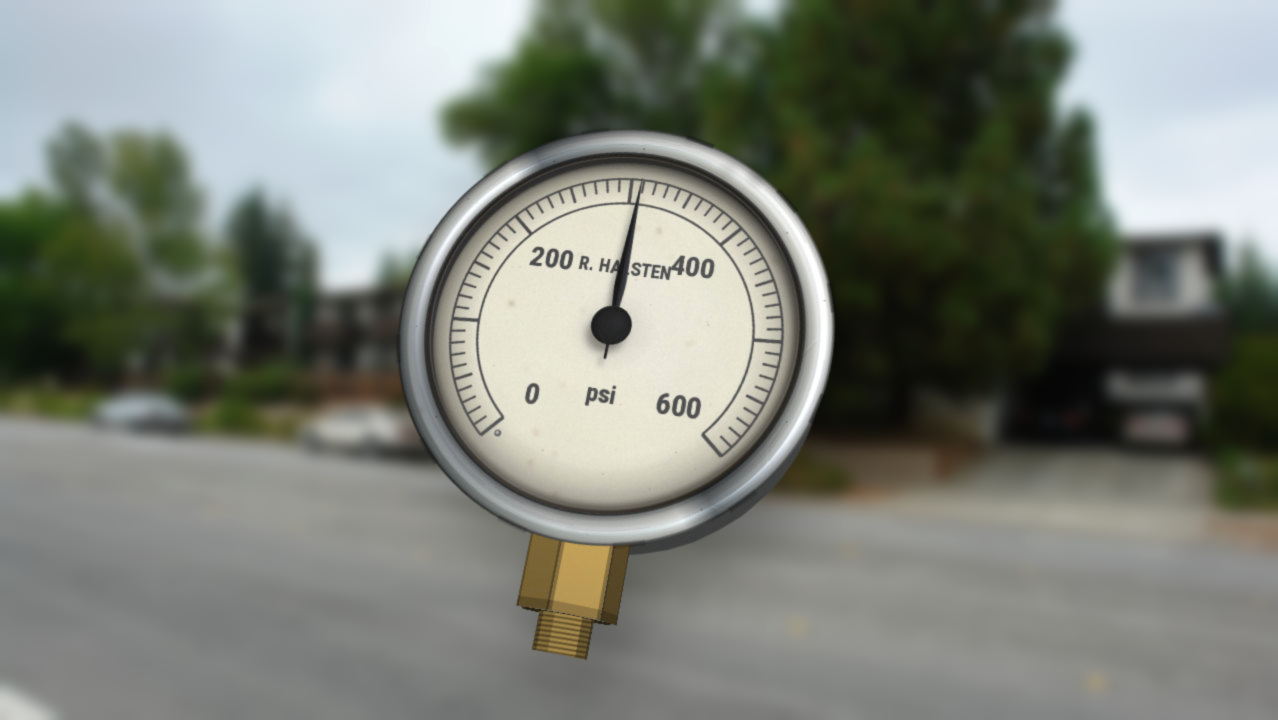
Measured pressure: 310 psi
